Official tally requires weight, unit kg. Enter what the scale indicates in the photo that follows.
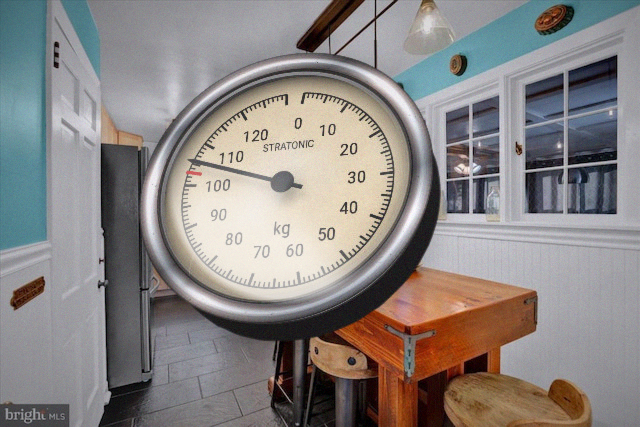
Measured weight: 105 kg
